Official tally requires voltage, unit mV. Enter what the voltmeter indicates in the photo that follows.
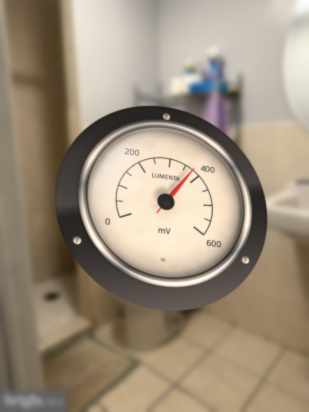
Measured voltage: 375 mV
